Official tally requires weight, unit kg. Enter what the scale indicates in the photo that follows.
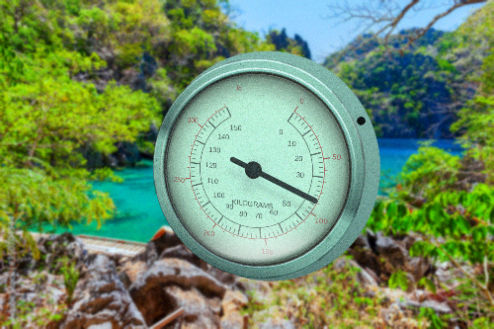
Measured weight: 40 kg
